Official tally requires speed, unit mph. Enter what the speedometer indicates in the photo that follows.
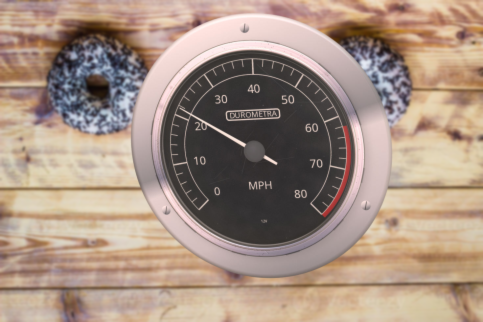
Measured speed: 22 mph
